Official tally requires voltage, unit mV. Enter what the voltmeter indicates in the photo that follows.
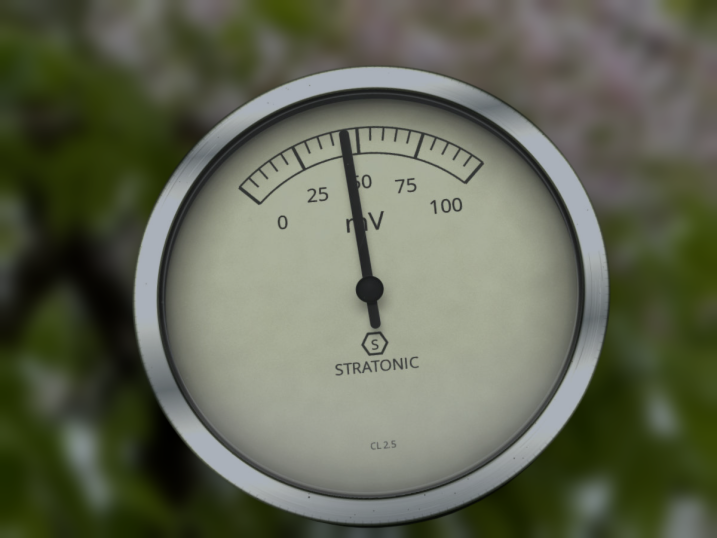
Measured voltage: 45 mV
